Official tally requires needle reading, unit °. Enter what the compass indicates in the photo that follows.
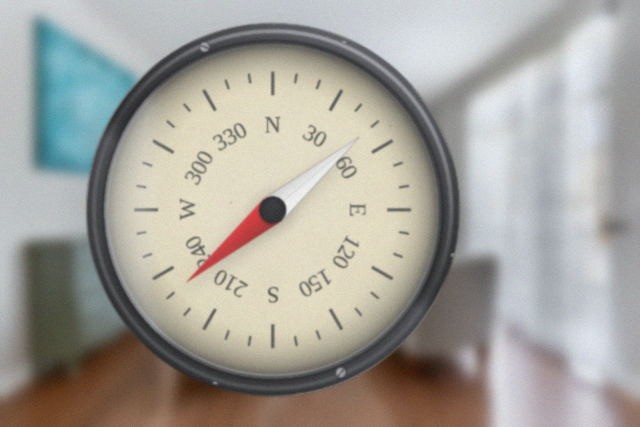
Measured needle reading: 230 °
